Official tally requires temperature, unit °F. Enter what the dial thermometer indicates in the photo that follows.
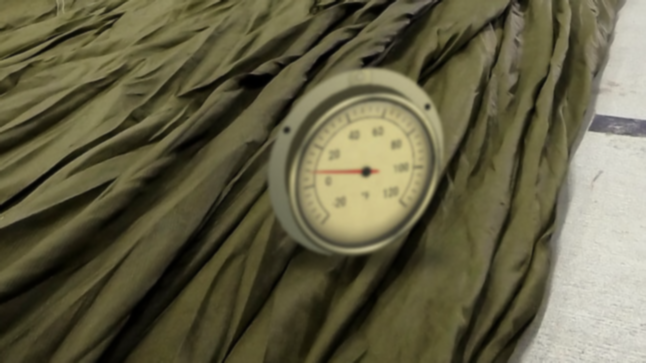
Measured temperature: 8 °F
